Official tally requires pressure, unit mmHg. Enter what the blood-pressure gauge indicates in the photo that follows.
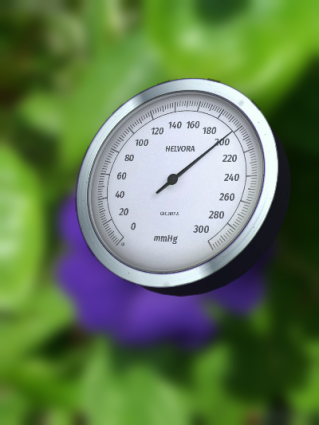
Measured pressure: 200 mmHg
